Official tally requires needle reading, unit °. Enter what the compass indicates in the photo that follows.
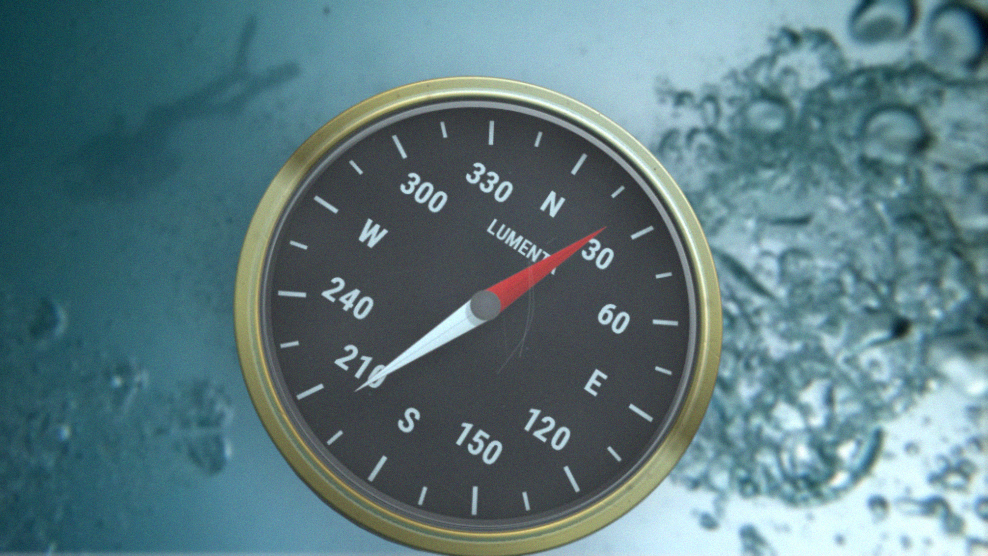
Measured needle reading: 22.5 °
